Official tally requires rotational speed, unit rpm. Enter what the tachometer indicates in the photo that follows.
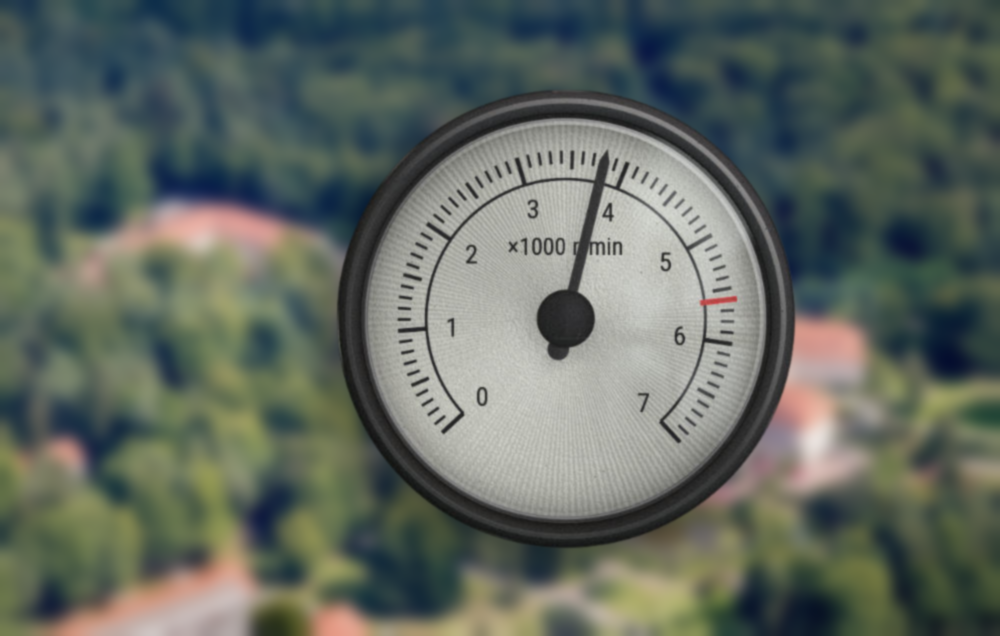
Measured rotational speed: 3800 rpm
